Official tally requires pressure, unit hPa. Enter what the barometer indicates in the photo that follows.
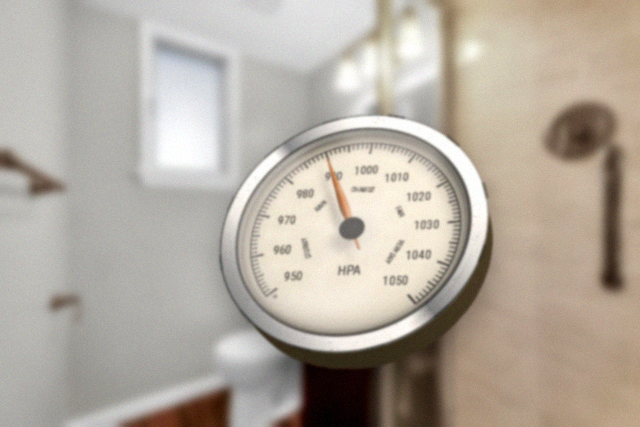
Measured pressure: 990 hPa
